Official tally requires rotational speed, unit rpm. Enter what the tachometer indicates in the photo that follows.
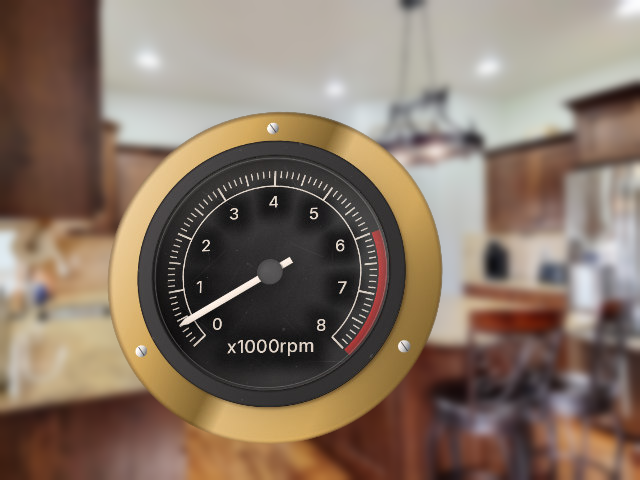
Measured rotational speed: 400 rpm
